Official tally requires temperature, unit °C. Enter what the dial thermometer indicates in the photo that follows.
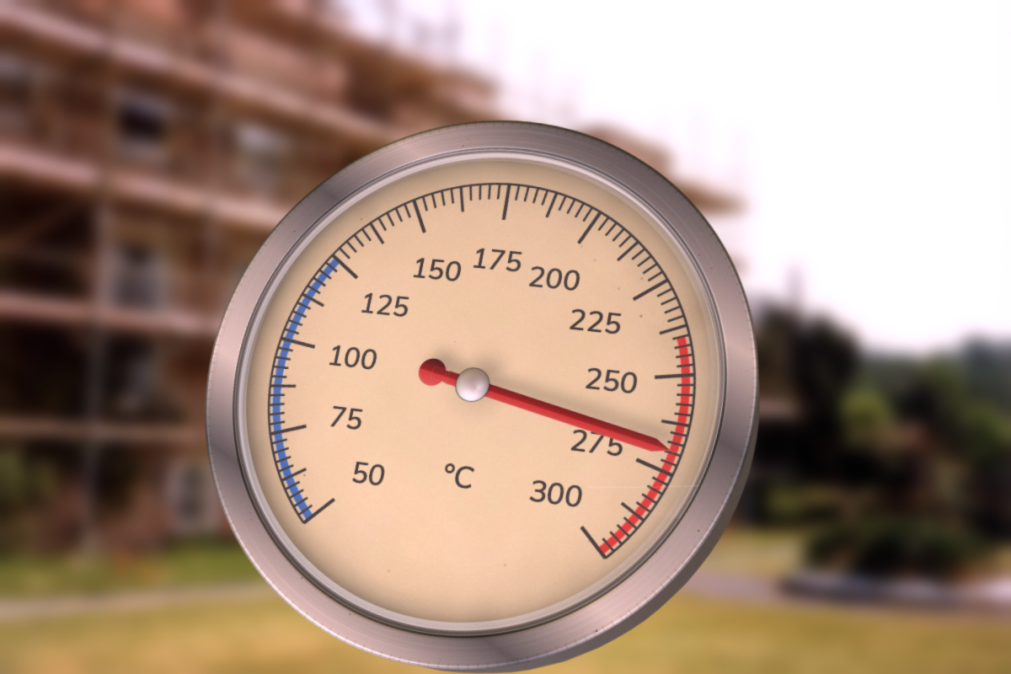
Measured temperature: 270 °C
